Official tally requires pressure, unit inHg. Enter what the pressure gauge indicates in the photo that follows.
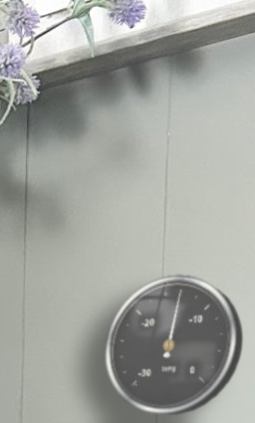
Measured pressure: -14 inHg
